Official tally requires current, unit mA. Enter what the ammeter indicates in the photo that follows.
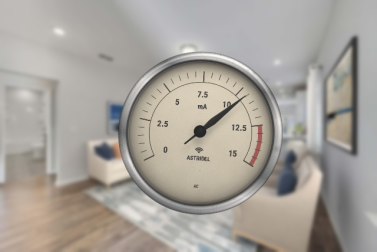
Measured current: 10.5 mA
